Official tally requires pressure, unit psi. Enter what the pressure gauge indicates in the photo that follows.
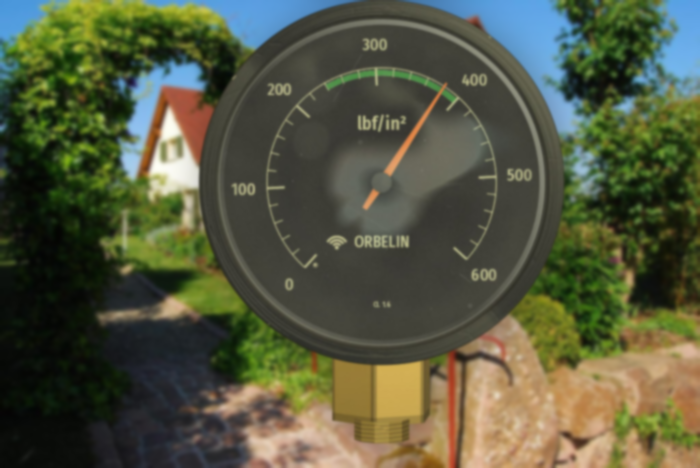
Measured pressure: 380 psi
